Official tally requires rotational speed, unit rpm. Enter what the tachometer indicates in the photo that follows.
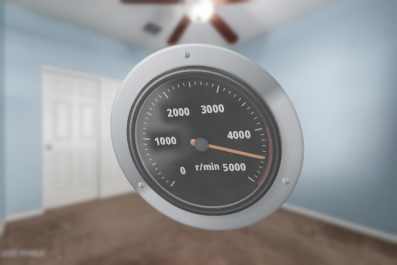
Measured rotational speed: 4500 rpm
